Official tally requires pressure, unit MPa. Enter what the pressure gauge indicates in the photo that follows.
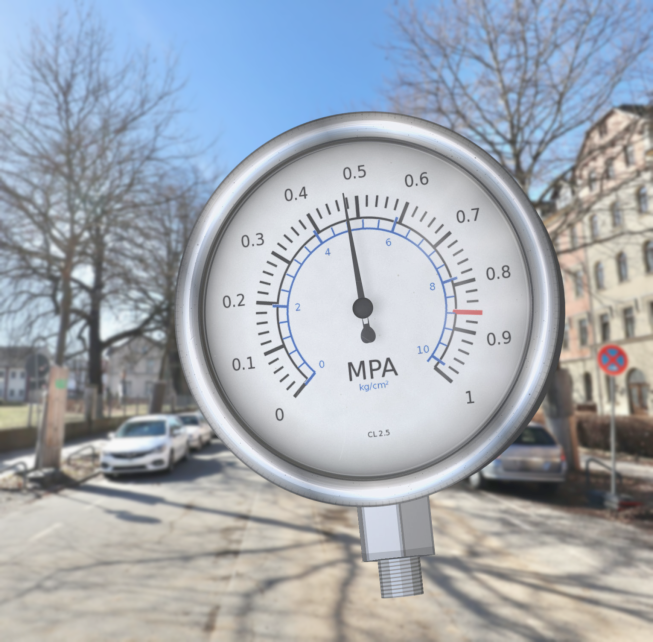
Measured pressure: 0.48 MPa
